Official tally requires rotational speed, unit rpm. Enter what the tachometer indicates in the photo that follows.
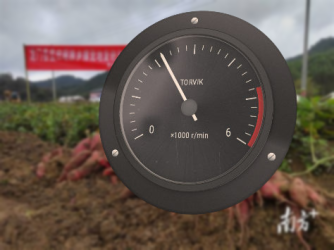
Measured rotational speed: 2200 rpm
